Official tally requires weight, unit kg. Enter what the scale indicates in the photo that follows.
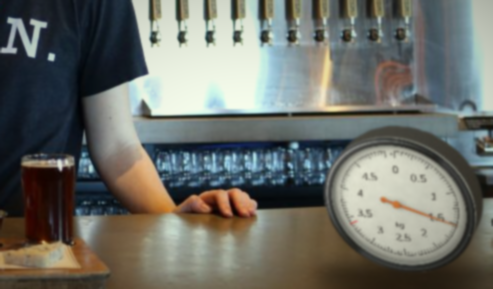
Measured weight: 1.5 kg
